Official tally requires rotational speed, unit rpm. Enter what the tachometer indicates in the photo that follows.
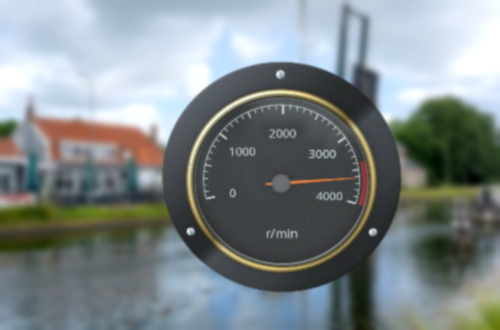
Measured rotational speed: 3600 rpm
